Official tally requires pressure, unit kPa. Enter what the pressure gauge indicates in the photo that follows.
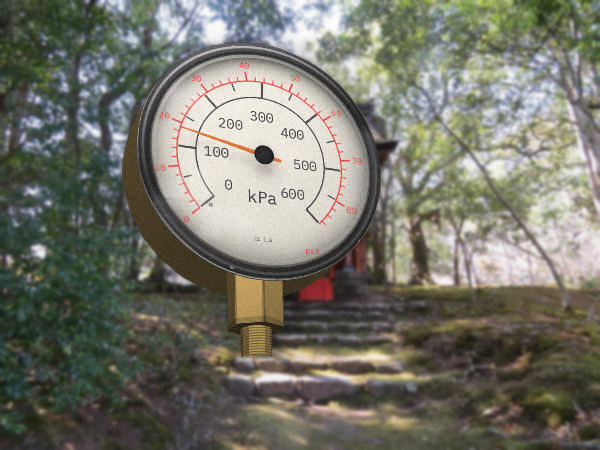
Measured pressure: 125 kPa
